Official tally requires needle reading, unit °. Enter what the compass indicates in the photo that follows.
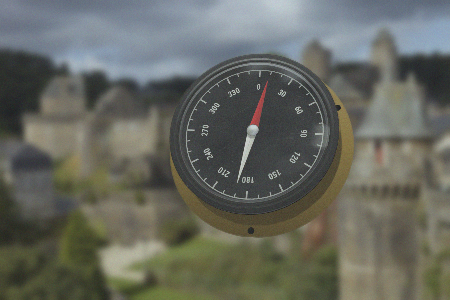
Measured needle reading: 10 °
